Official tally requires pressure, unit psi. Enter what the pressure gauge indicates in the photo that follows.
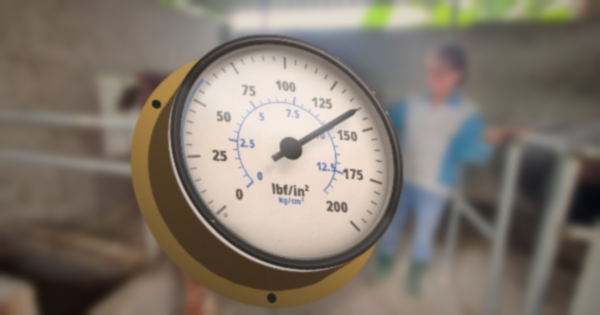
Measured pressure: 140 psi
